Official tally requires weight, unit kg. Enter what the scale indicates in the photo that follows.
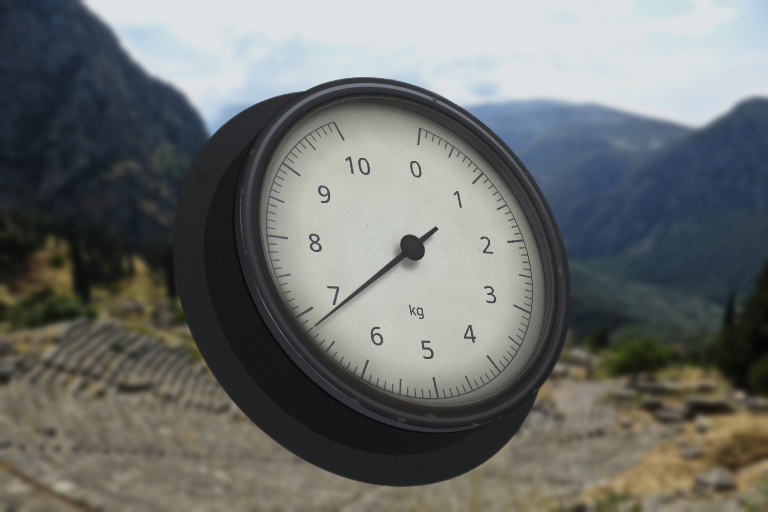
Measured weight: 6.8 kg
